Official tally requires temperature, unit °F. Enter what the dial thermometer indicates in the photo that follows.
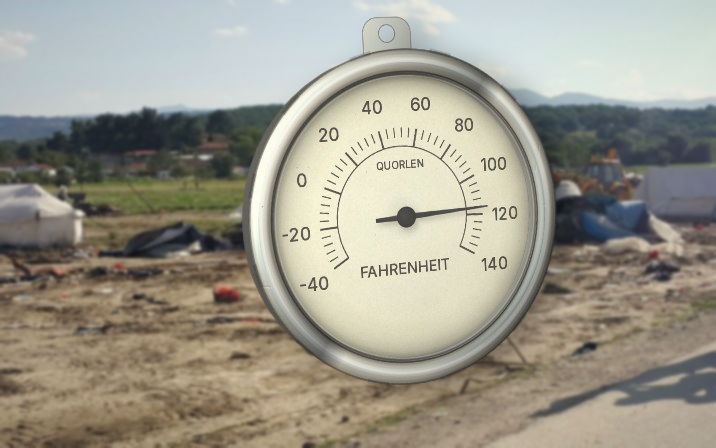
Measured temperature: 116 °F
